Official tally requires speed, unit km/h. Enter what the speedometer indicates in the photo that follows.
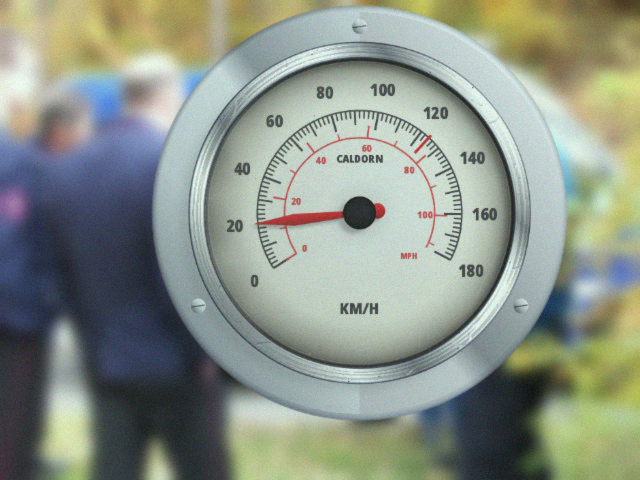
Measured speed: 20 km/h
